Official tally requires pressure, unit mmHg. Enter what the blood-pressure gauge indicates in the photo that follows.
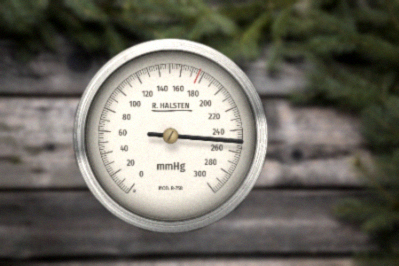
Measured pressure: 250 mmHg
